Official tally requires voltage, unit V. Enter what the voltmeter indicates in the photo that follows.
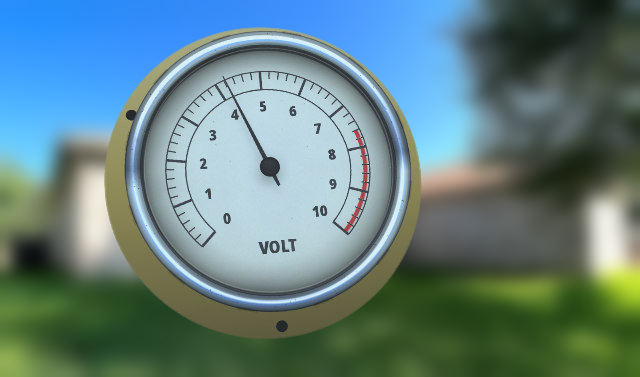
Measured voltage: 4.2 V
